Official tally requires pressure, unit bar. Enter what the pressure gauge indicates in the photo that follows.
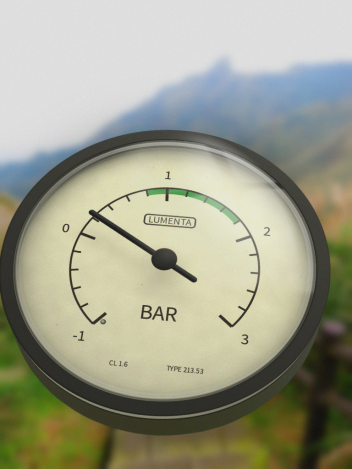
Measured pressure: 0.2 bar
